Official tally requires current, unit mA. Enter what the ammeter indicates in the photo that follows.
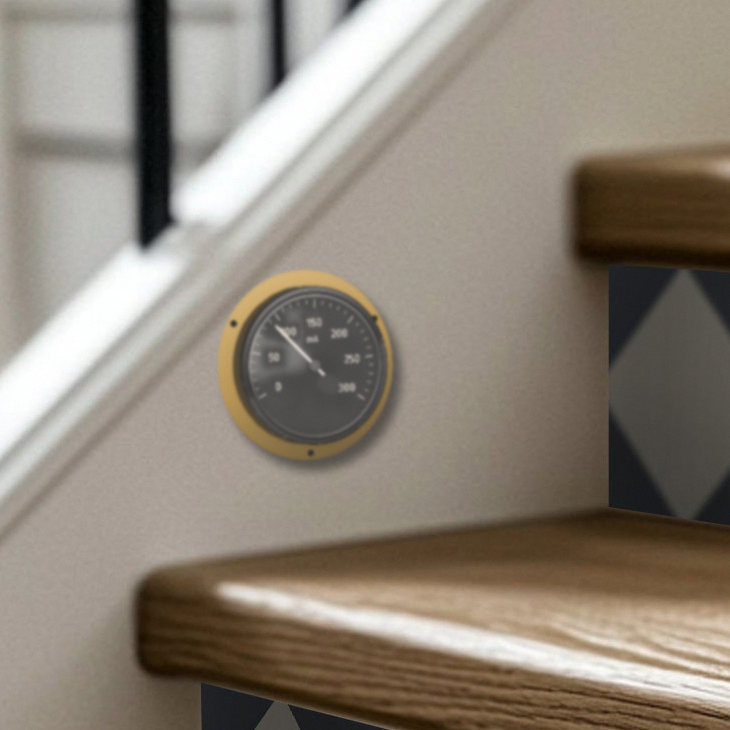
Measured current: 90 mA
